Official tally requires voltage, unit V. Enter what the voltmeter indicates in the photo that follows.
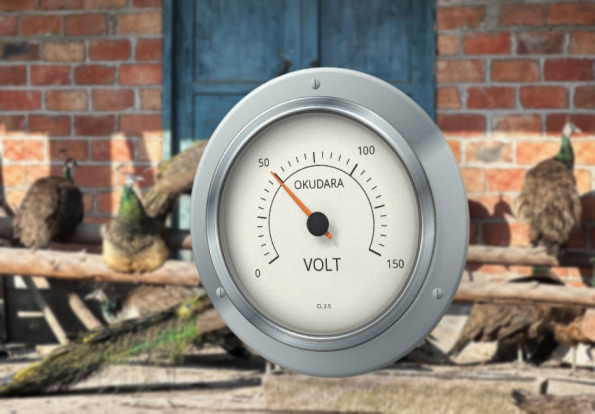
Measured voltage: 50 V
